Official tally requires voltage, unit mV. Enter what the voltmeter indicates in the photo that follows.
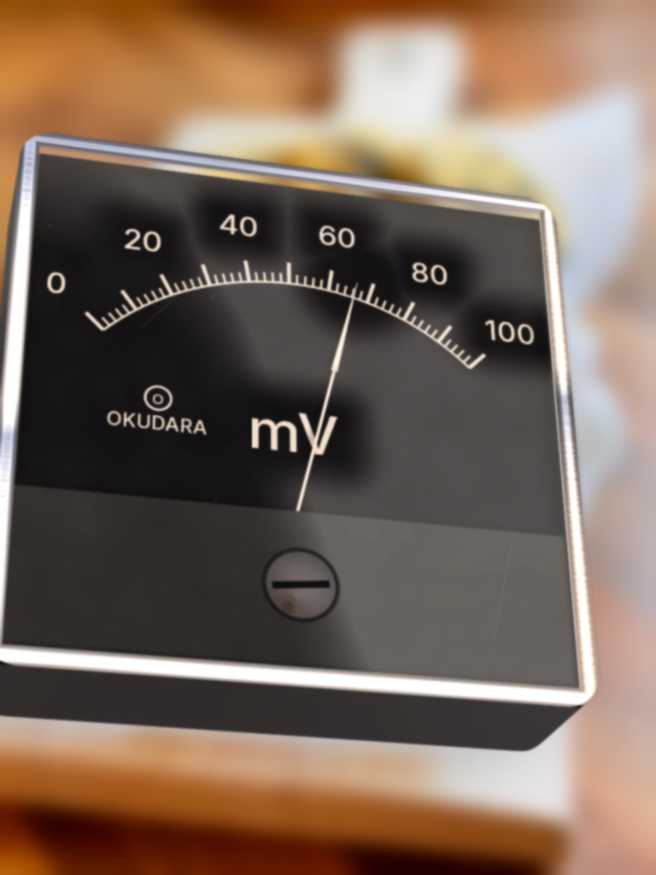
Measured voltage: 66 mV
